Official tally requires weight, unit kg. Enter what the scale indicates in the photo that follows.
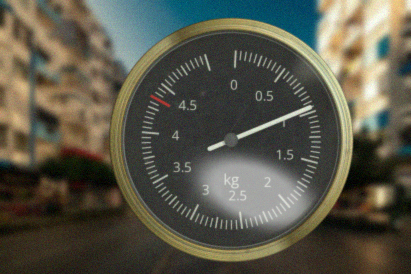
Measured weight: 0.95 kg
